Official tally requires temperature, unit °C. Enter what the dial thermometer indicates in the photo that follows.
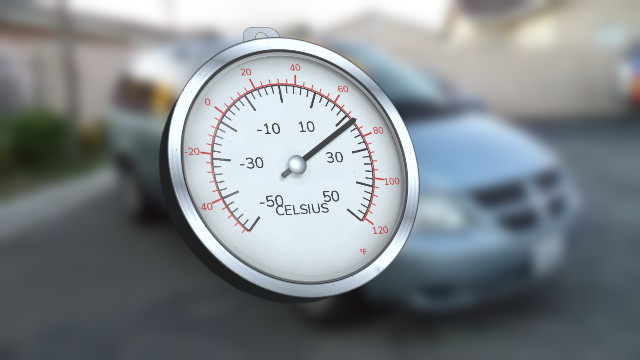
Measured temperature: 22 °C
